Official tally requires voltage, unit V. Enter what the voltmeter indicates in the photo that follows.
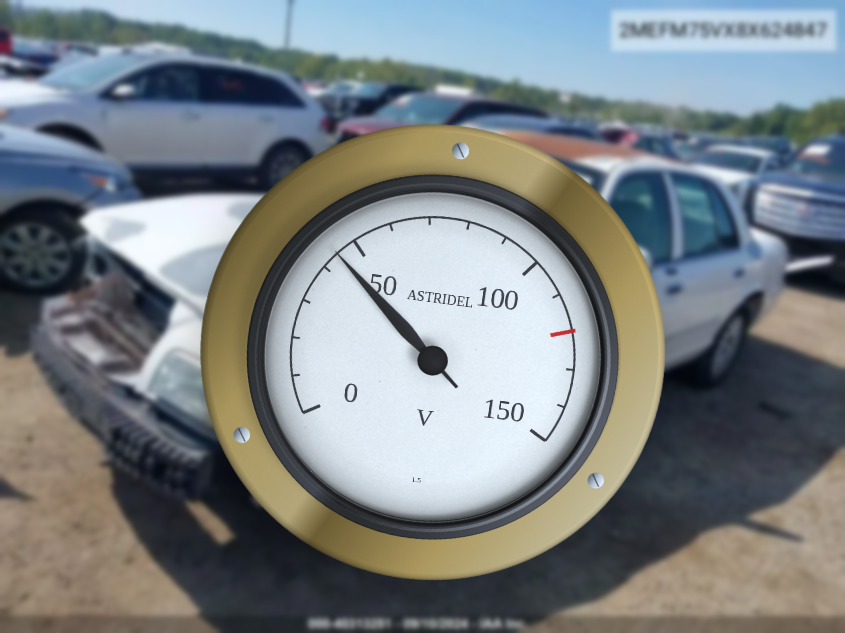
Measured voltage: 45 V
